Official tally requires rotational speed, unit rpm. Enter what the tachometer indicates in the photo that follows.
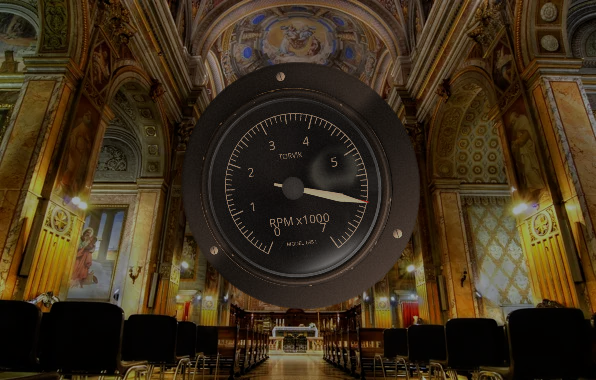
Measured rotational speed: 6000 rpm
